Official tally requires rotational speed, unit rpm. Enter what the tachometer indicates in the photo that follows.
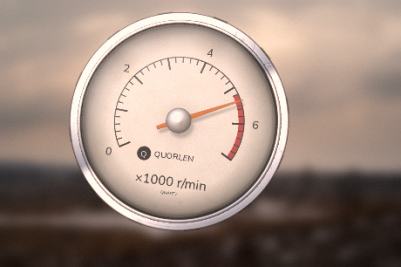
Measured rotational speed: 5400 rpm
